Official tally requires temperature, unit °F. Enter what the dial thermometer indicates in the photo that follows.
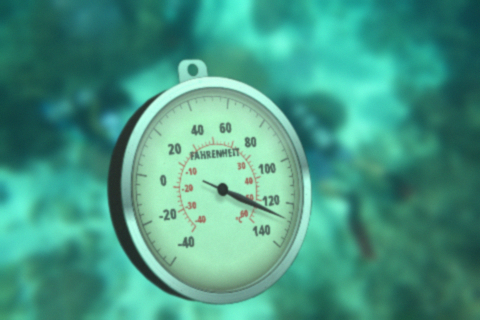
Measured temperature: 128 °F
